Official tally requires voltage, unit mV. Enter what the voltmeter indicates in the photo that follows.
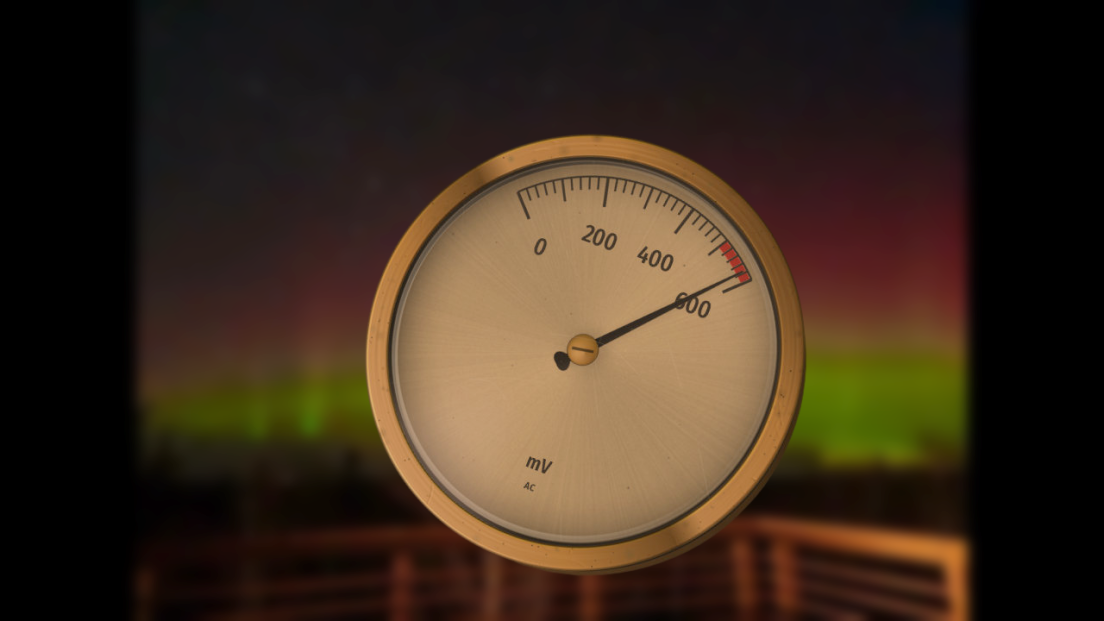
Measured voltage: 580 mV
